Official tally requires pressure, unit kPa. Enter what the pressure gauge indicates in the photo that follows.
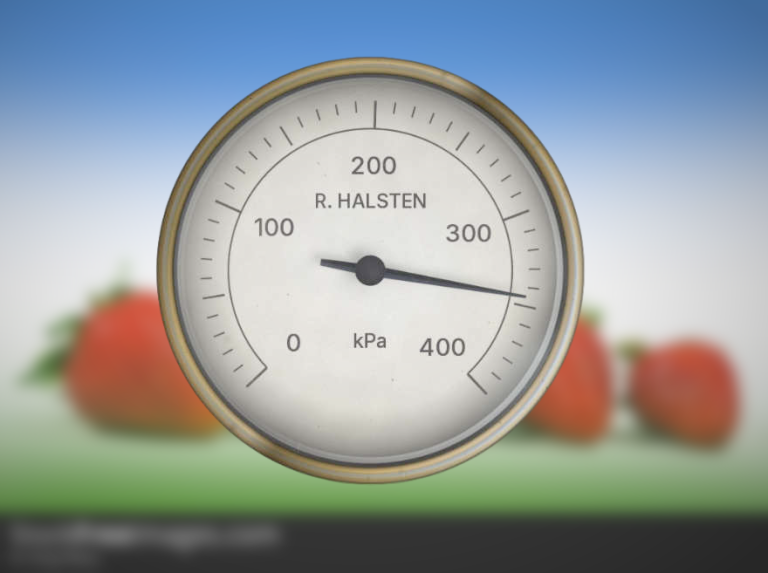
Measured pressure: 345 kPa
